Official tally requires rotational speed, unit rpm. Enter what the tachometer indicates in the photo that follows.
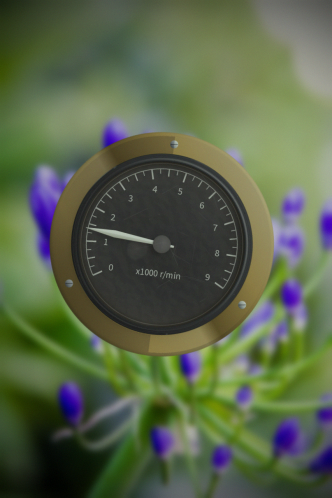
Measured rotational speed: 1375 rpm
